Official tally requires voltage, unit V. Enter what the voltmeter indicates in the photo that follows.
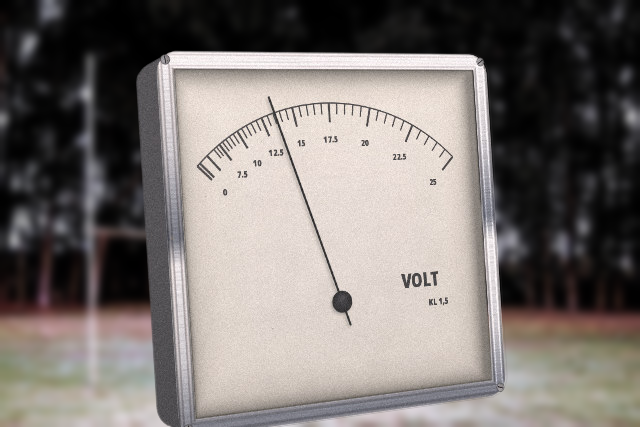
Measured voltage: 13.5 V
